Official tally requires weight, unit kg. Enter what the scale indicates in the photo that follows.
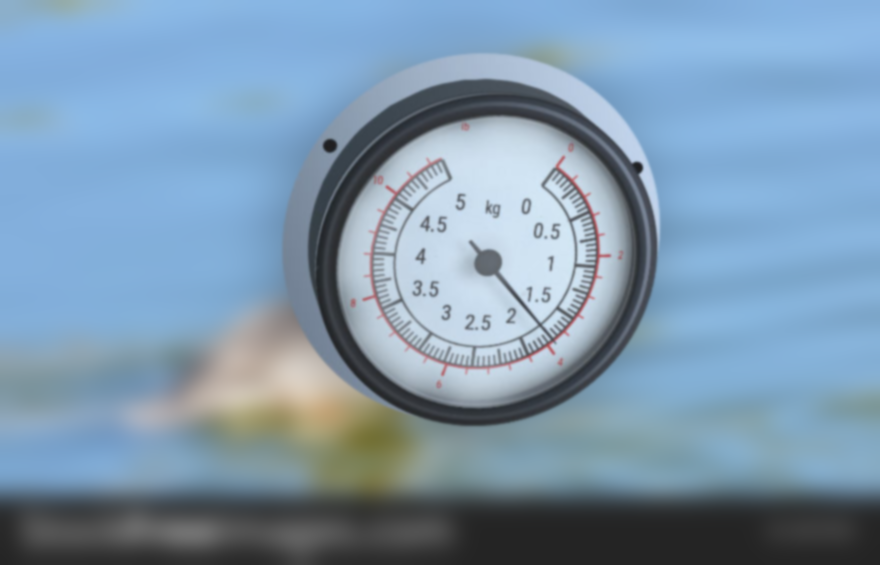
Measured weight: 1.75 kg
